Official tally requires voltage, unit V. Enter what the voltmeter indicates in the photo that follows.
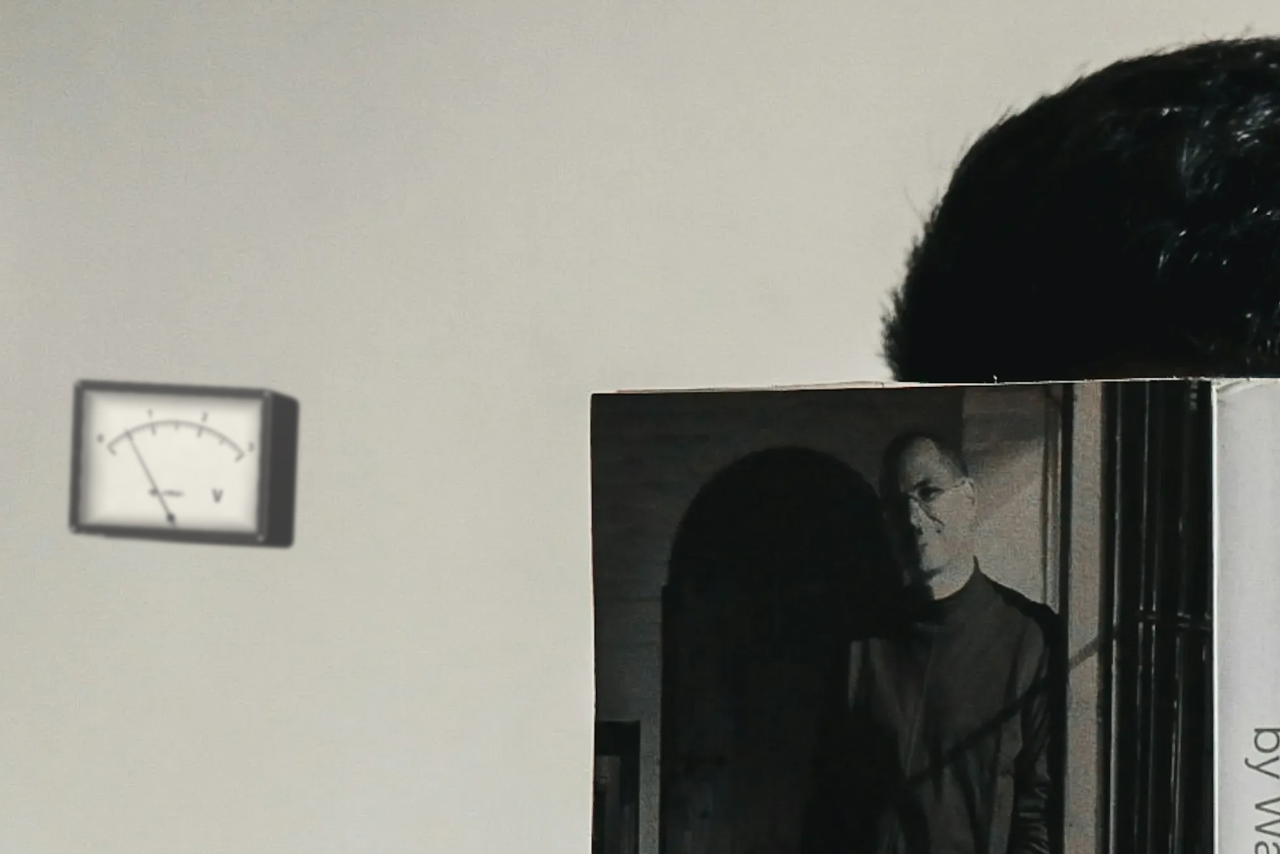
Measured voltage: 0.5 V
